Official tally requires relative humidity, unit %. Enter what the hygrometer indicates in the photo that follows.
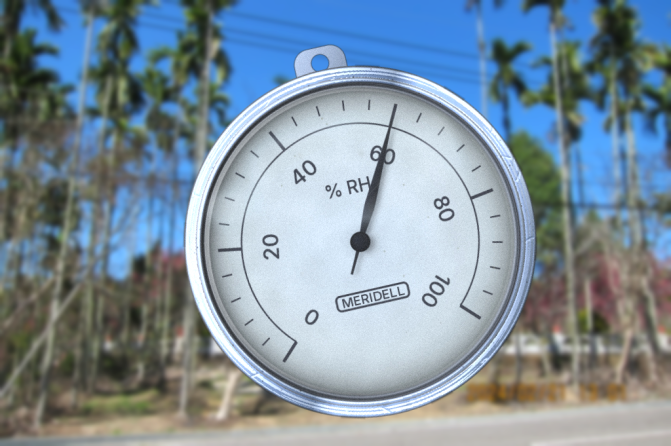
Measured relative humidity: 60 %
